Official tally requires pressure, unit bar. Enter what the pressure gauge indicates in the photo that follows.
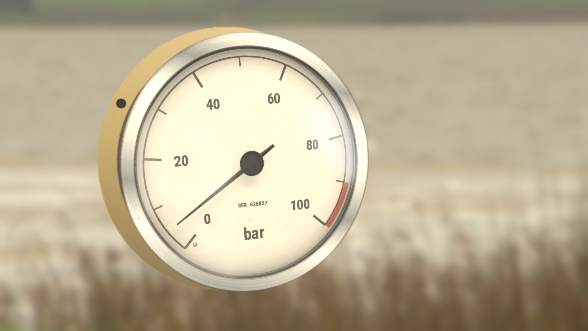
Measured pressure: 5 bar
